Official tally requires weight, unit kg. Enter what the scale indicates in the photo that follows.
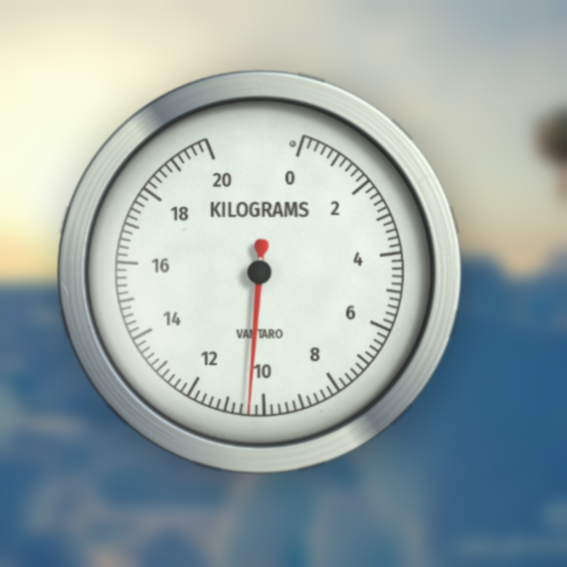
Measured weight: 10.4 kg
